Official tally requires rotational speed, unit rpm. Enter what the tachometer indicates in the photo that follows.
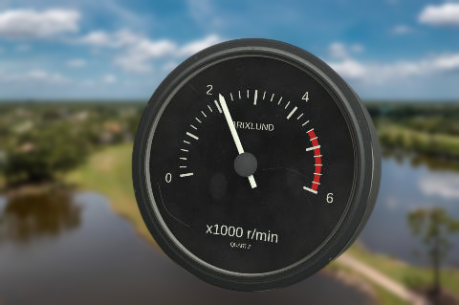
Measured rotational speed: 2200 rpm
